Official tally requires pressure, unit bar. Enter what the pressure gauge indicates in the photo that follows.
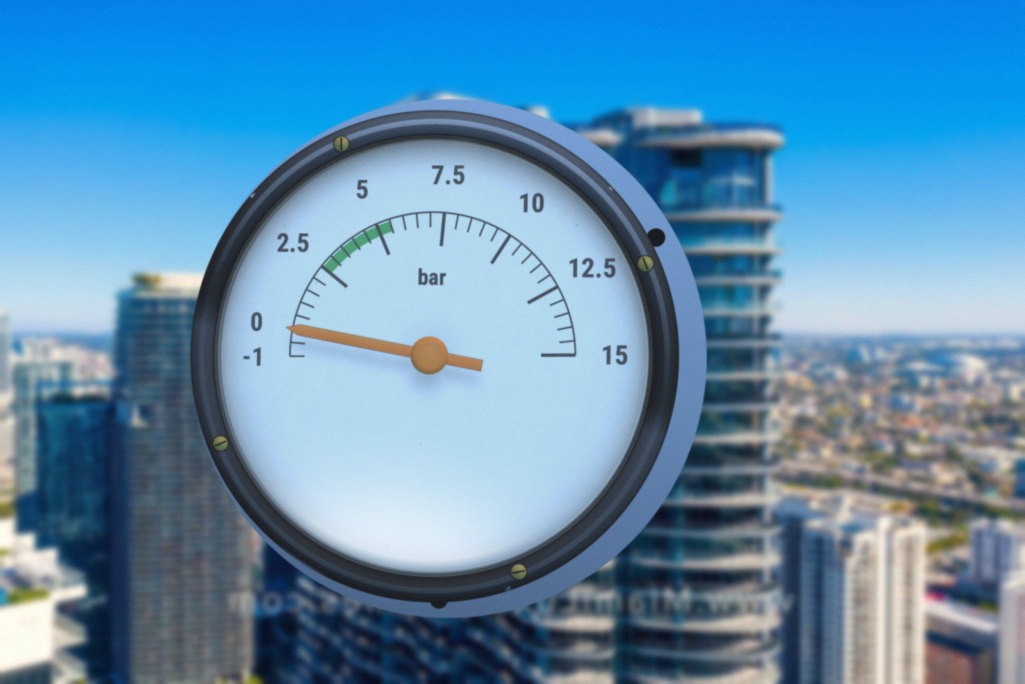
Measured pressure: 0 bar
